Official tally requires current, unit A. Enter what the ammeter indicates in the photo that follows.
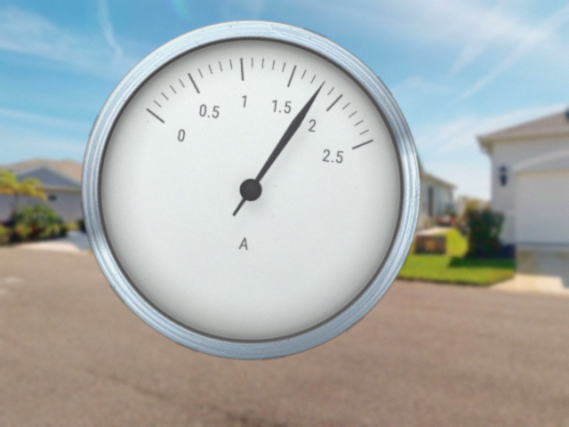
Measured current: 1.8 A
